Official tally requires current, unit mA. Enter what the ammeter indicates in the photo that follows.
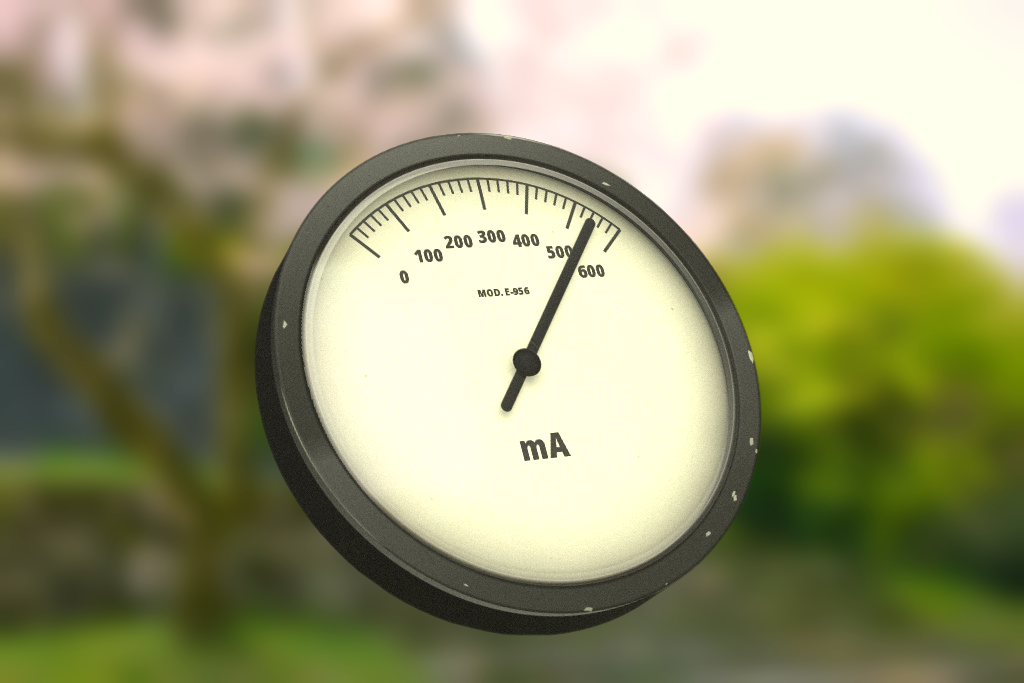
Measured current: 540 mA
